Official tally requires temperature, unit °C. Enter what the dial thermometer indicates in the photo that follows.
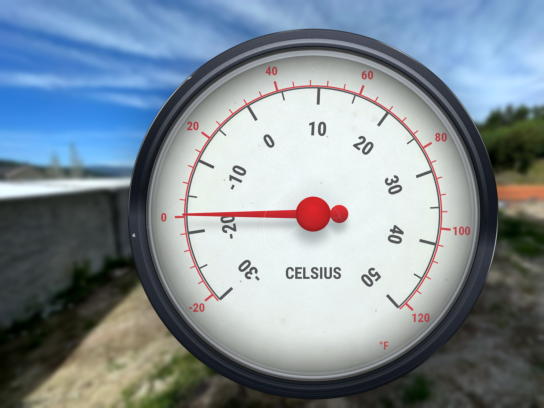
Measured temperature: -17.5 °C
